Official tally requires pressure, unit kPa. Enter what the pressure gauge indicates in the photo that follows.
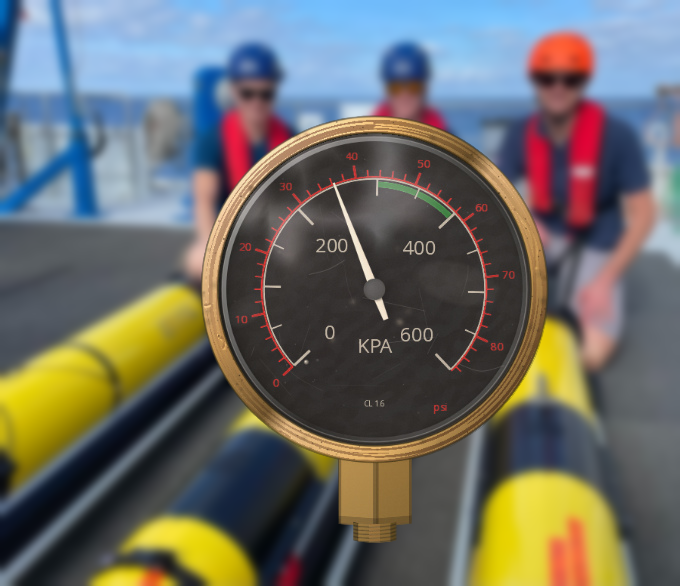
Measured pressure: 250 kPa
